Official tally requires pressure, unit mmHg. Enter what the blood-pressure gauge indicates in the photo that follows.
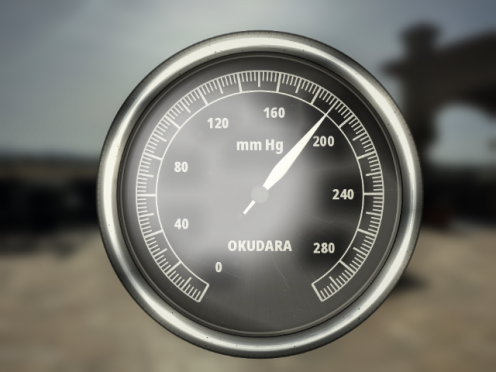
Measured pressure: 190 mmHg
